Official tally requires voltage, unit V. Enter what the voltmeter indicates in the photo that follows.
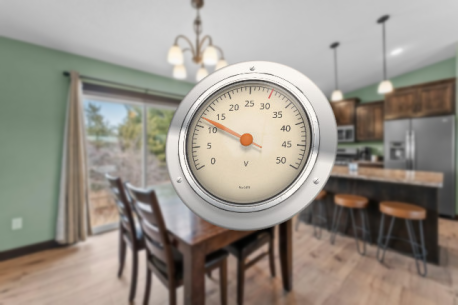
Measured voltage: 12 V
